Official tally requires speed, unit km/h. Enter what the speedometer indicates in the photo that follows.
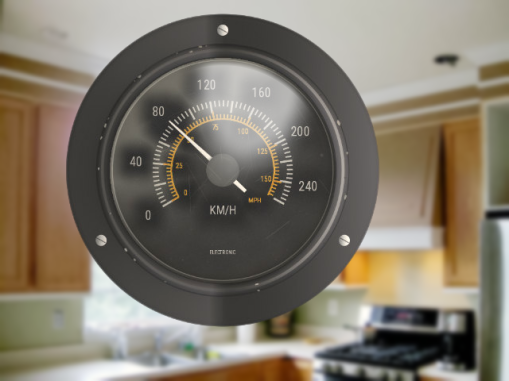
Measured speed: 80 km/h
